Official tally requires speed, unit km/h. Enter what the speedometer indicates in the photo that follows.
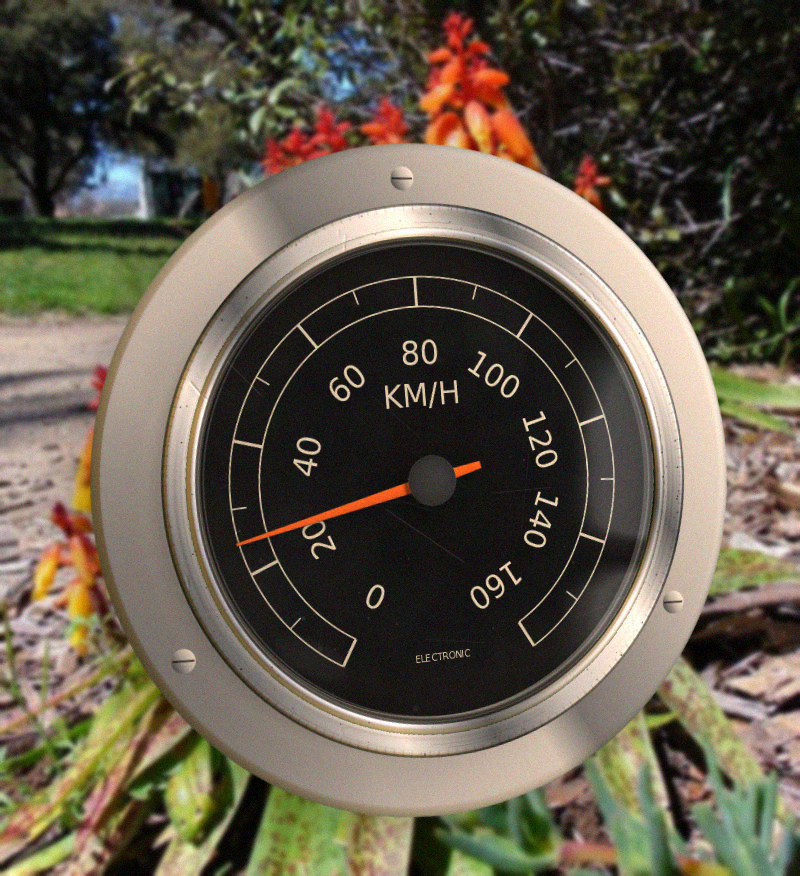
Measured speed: 25 km/h
